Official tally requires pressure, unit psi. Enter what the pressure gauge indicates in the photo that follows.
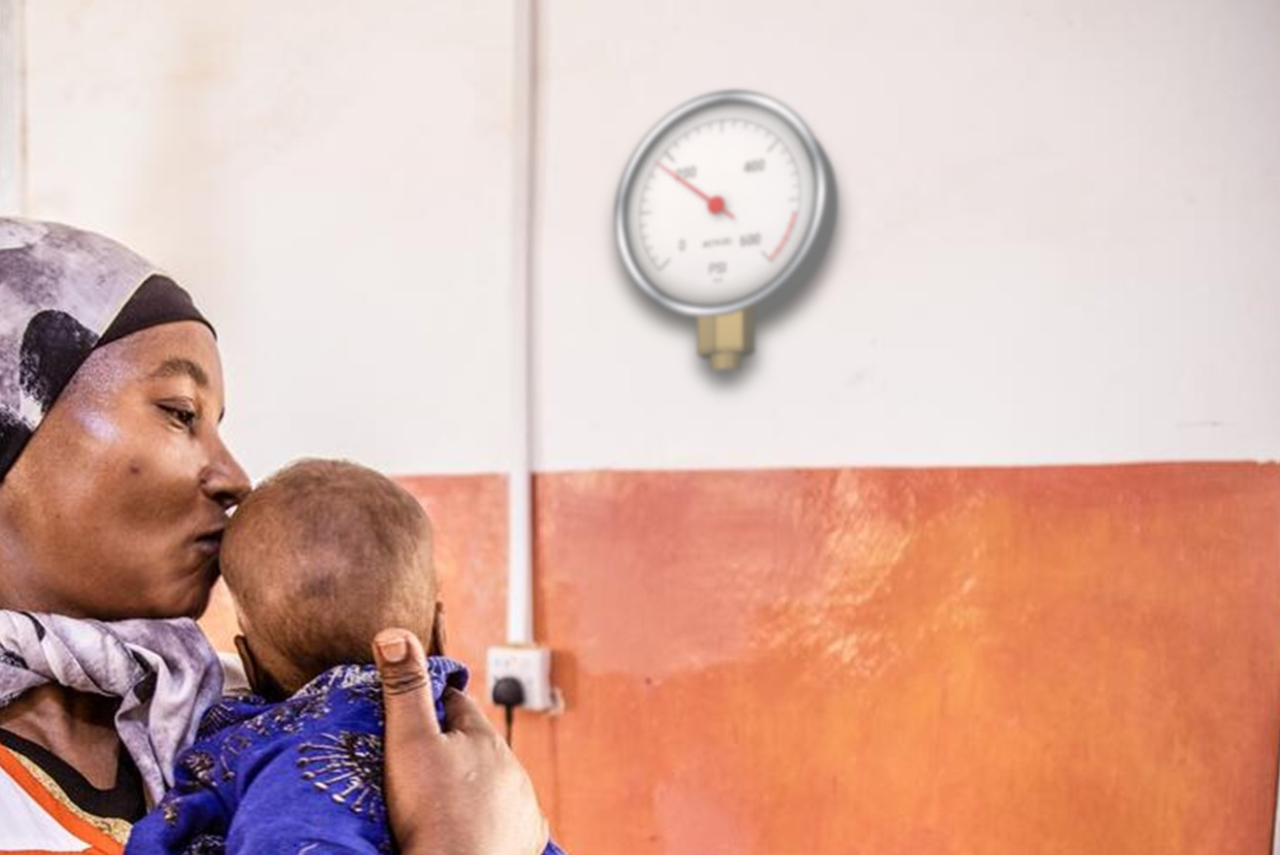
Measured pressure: 180 psi
